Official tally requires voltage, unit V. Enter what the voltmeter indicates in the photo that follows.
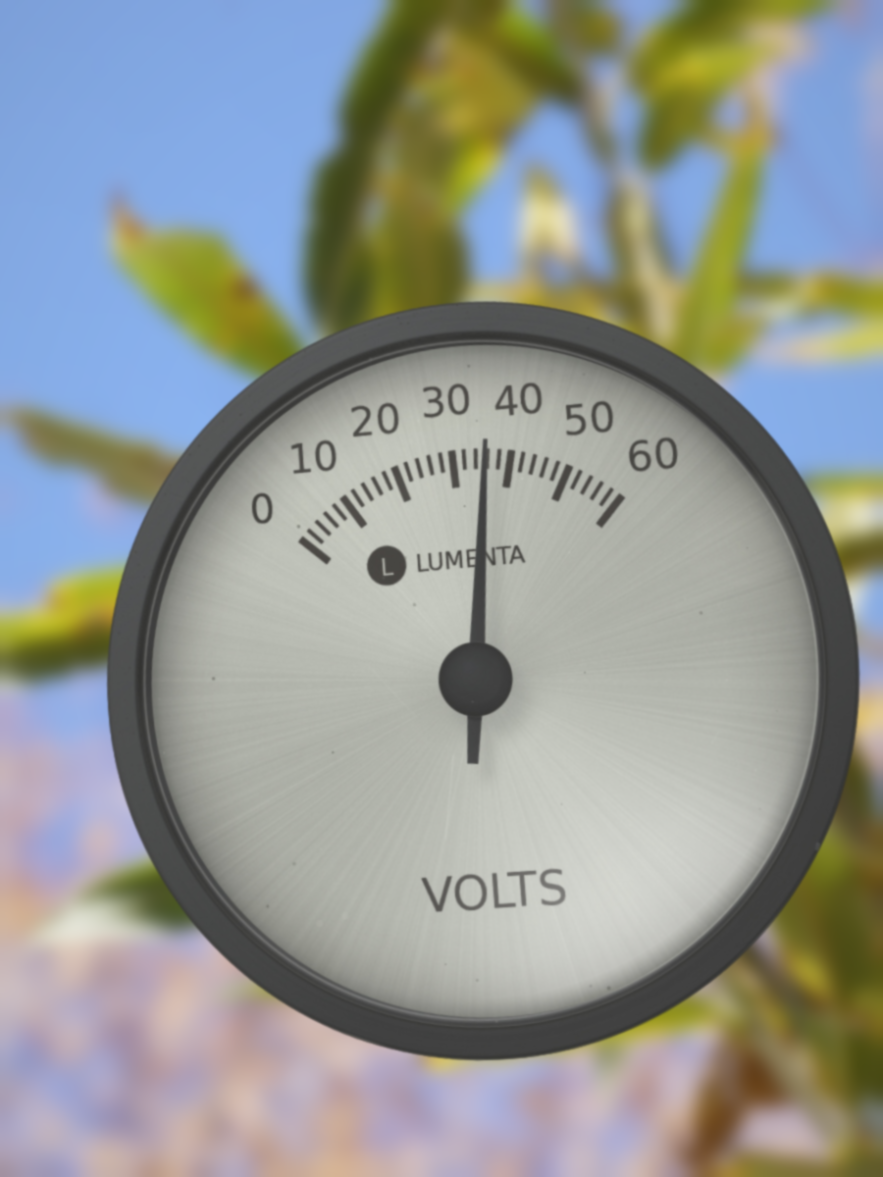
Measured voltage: 36 V
